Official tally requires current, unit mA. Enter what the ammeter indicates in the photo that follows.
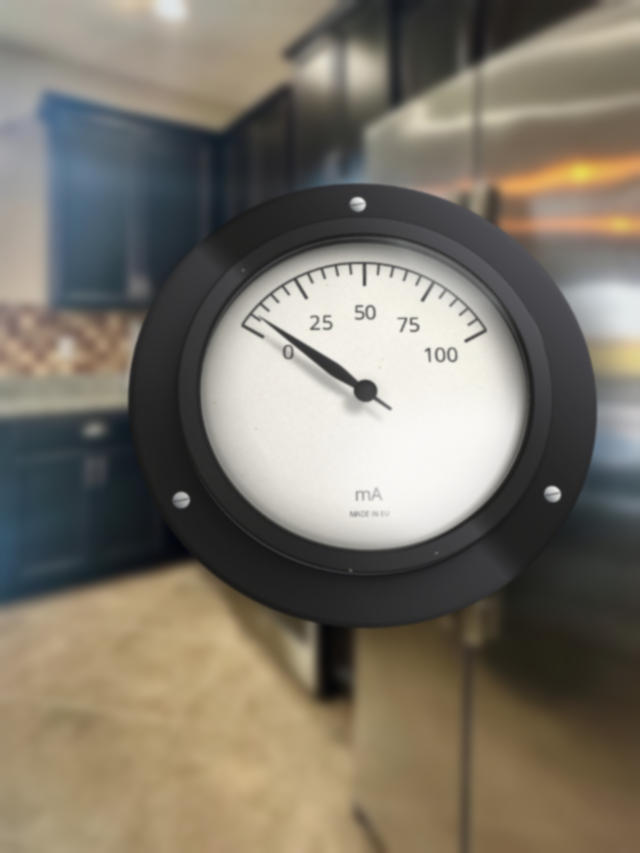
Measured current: 5 mA
